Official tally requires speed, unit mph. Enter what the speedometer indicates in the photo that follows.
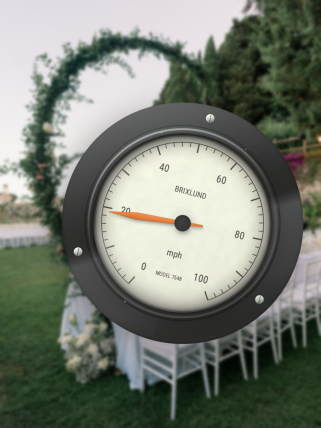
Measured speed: 19 mph
